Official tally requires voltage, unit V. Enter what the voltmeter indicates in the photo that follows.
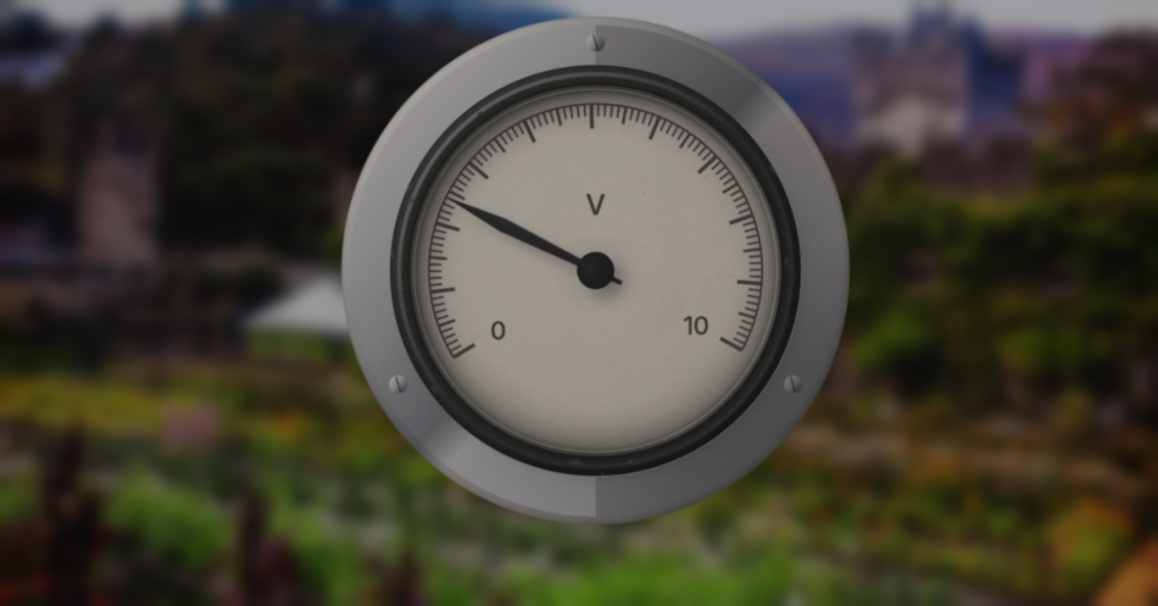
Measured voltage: 2.4 V
